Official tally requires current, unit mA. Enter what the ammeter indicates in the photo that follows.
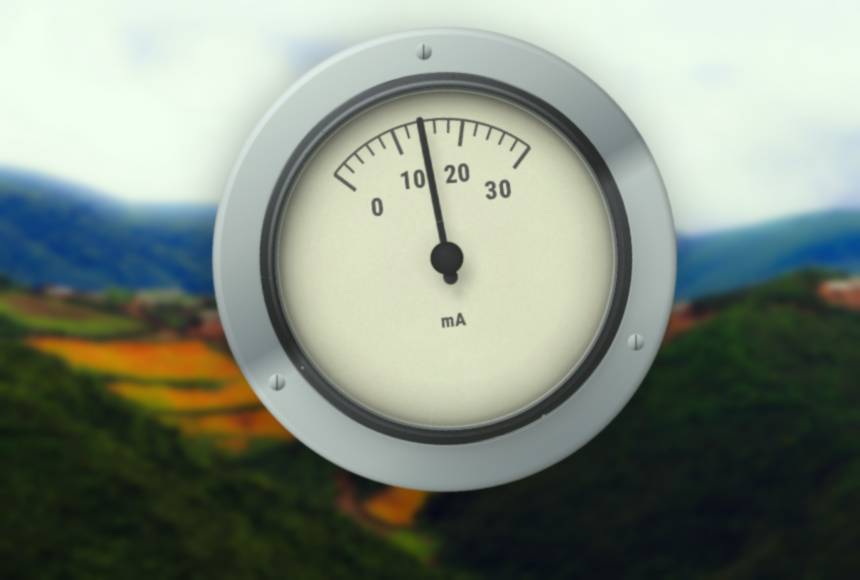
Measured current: 14 mA
